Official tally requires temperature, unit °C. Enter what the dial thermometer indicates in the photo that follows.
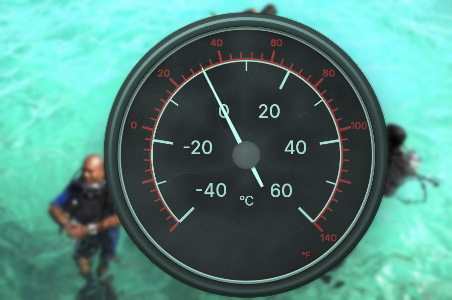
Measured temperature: 0 °C
